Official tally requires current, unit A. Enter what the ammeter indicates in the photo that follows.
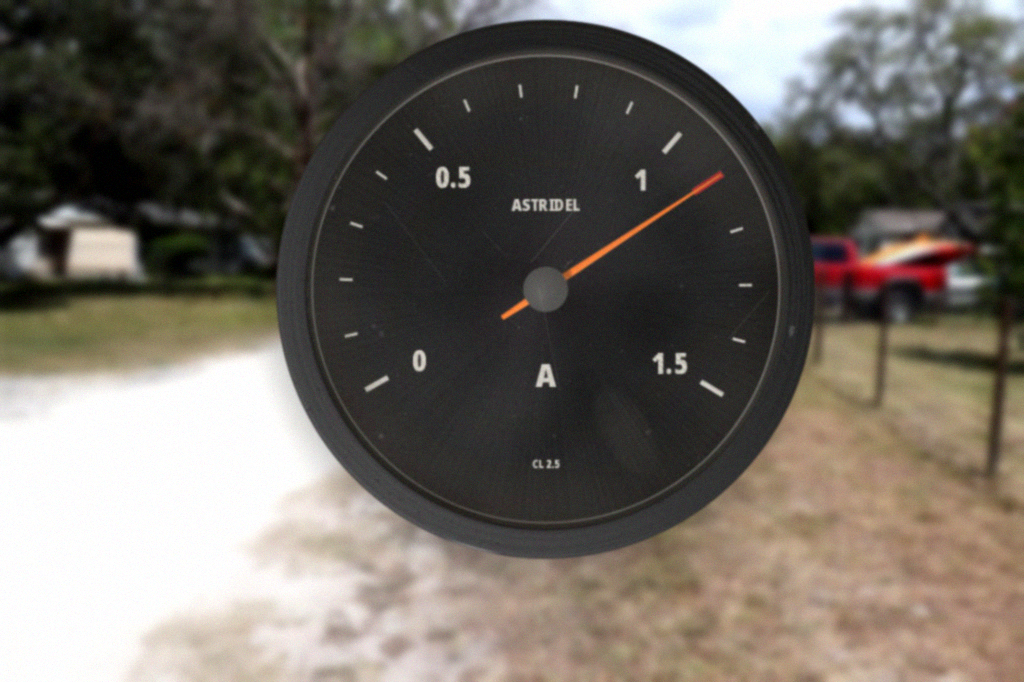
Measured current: 1.1 A
